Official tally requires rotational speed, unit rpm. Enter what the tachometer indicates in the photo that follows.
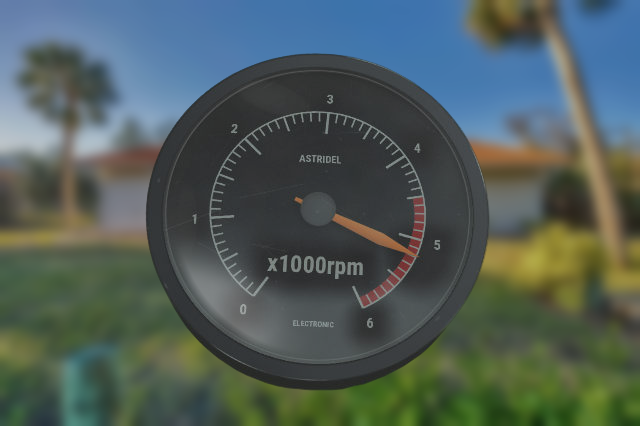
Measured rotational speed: 5200 rpm
